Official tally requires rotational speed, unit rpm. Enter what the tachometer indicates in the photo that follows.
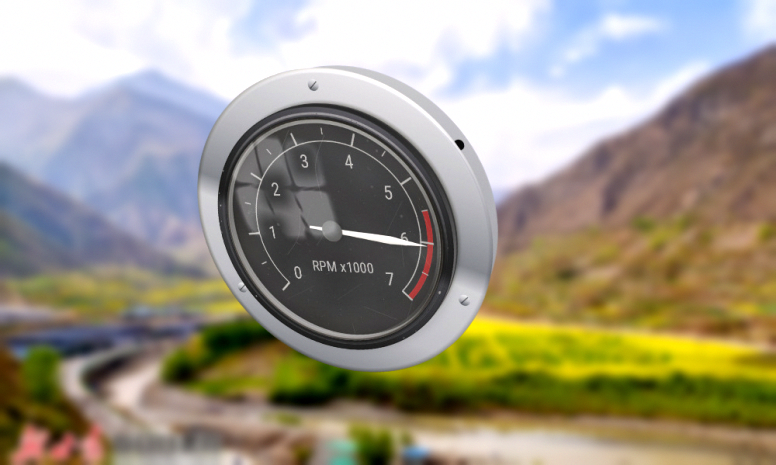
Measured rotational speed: 6000 rpm
